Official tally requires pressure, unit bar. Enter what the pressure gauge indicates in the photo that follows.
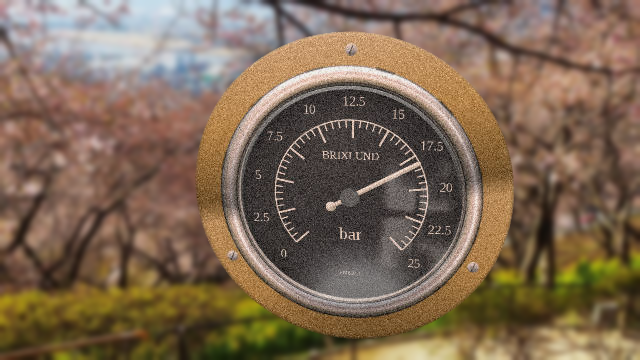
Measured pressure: 18 bar
